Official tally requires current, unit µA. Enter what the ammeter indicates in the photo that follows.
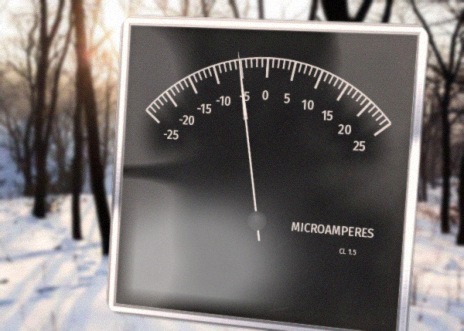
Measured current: -5 µA
